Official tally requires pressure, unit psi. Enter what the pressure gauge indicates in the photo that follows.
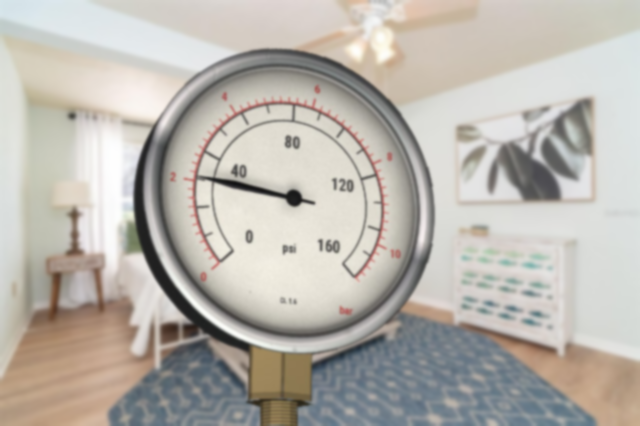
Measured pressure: 30 psi
